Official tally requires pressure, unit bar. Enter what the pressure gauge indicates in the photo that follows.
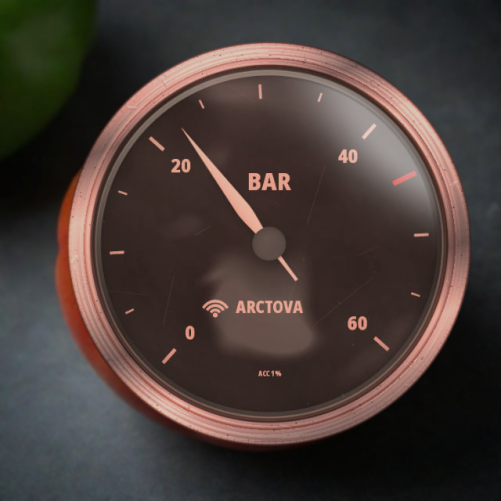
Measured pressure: 22.5 bar
